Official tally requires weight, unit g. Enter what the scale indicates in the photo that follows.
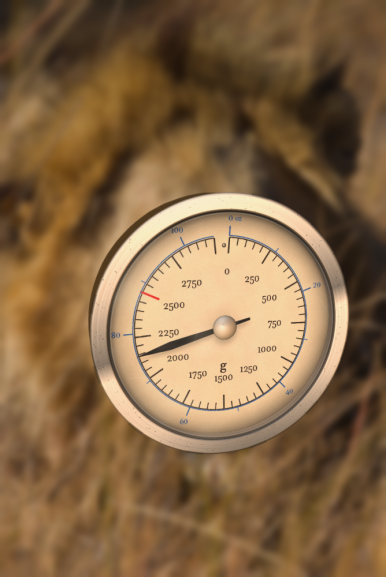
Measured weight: 2150 g
